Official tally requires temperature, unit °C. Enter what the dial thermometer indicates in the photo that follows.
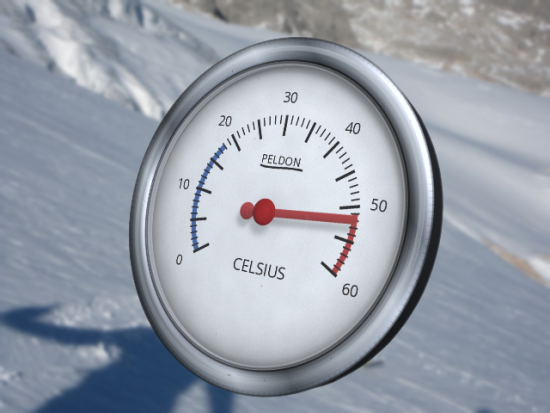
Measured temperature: 52 °C
